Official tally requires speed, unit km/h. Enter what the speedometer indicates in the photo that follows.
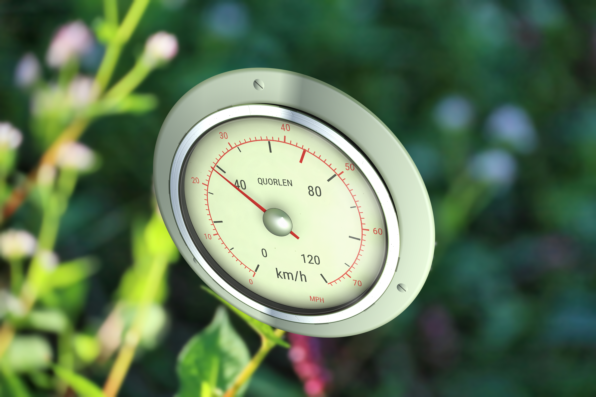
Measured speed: 40 km/h
